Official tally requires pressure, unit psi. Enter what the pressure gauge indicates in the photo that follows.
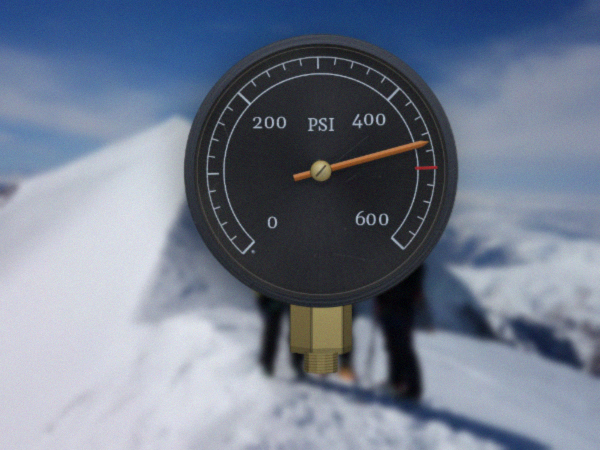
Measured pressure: 470 psi
